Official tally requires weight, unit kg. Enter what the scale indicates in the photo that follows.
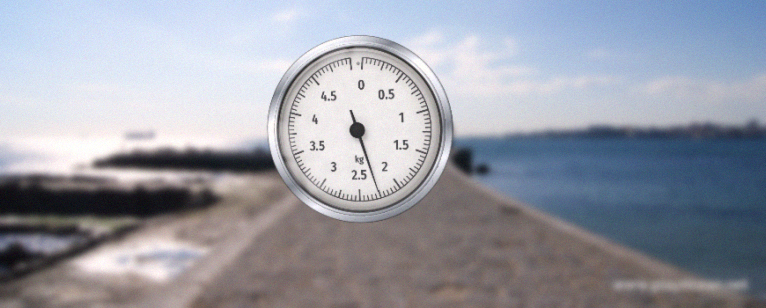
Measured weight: 2.25 kg
